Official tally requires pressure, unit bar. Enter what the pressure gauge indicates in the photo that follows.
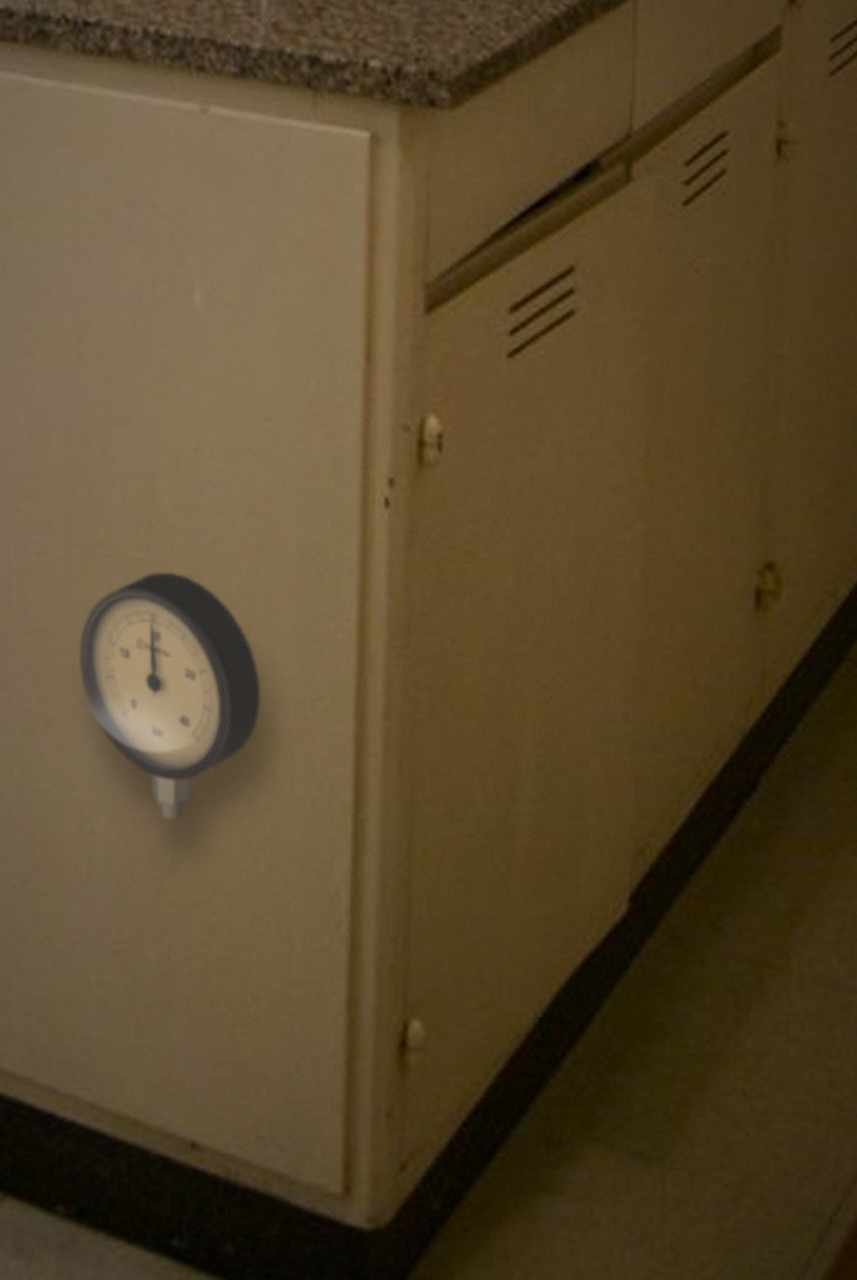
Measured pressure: 20 bar
